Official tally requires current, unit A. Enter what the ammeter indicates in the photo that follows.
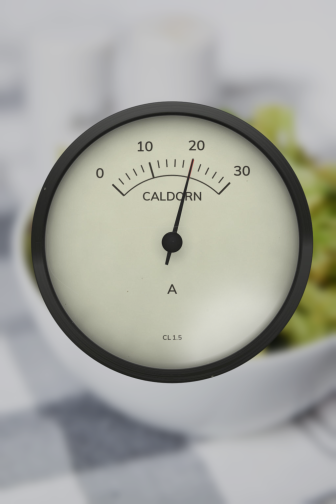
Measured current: 20 A
